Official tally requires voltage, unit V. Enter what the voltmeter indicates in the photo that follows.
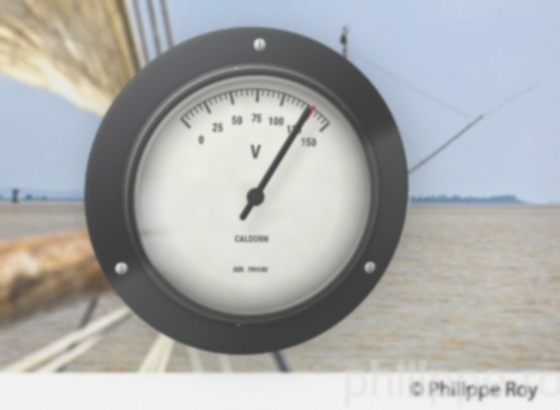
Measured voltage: 125 V
